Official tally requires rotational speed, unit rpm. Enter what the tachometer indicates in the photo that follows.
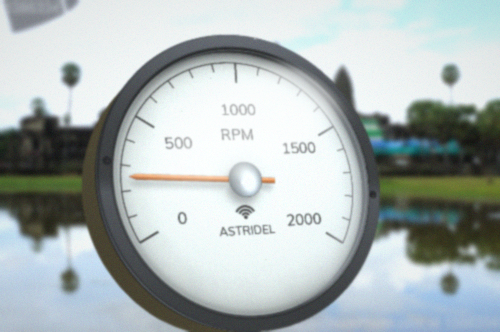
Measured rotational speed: 250 rpm
